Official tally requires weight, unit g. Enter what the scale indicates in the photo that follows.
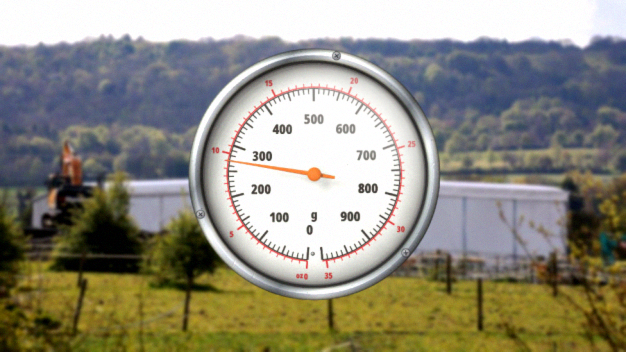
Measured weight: 270 g
